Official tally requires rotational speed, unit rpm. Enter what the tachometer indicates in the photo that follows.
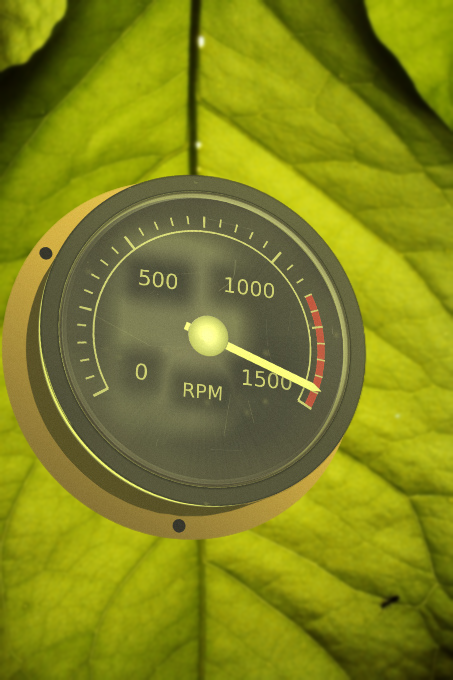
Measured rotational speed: 1450 rpm
